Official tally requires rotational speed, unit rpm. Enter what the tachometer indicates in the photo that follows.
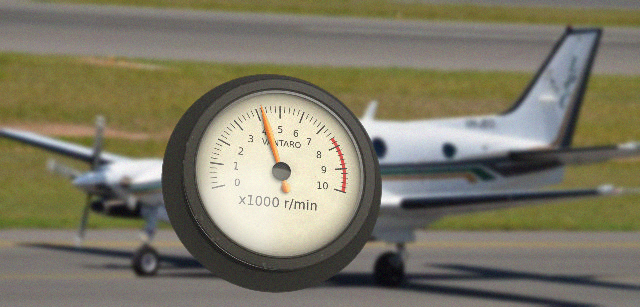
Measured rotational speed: 4200 rpm
